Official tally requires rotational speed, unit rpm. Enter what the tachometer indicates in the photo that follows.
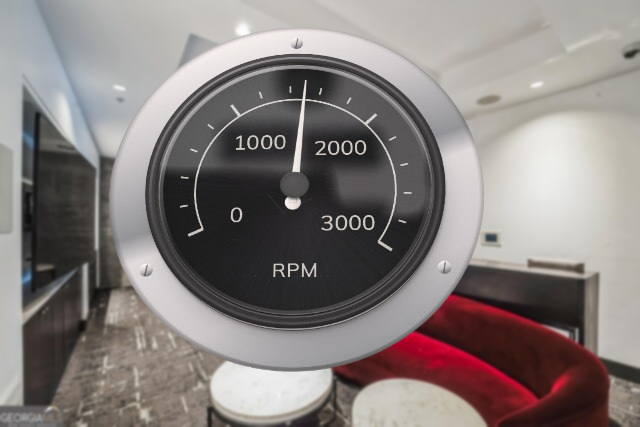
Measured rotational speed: 1500 rpm
